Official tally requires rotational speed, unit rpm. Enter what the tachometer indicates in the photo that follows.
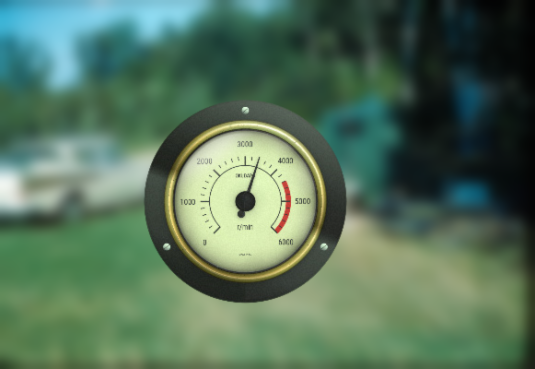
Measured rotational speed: 3400 rpm
